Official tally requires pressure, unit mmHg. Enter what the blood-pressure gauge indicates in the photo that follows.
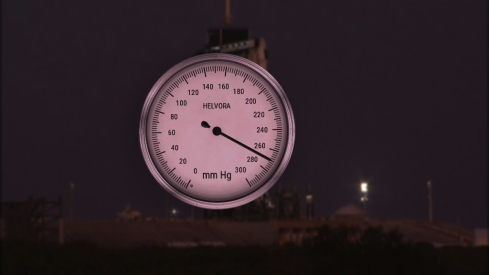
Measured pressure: 270 mmHg
